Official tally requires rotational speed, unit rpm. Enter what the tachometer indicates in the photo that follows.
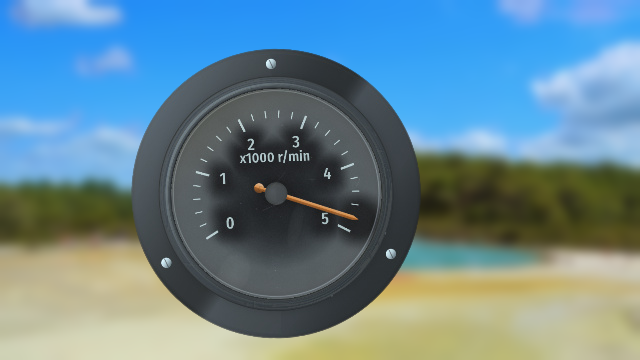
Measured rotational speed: 4800 rpm
